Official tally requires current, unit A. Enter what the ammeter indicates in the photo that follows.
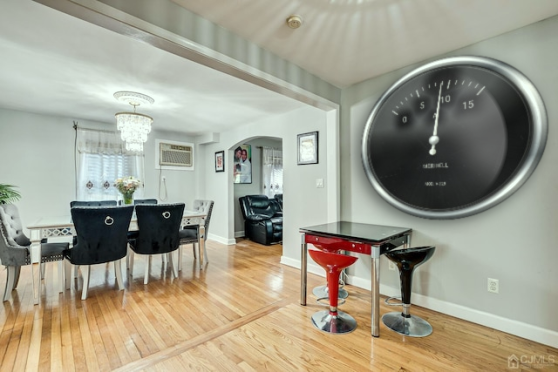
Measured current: 9 A
